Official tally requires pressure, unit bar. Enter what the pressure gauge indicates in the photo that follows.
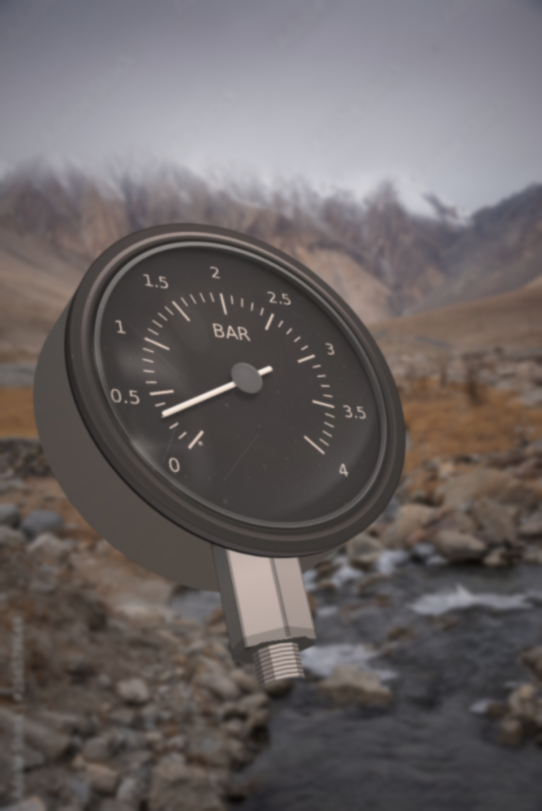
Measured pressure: 0.3 bar
